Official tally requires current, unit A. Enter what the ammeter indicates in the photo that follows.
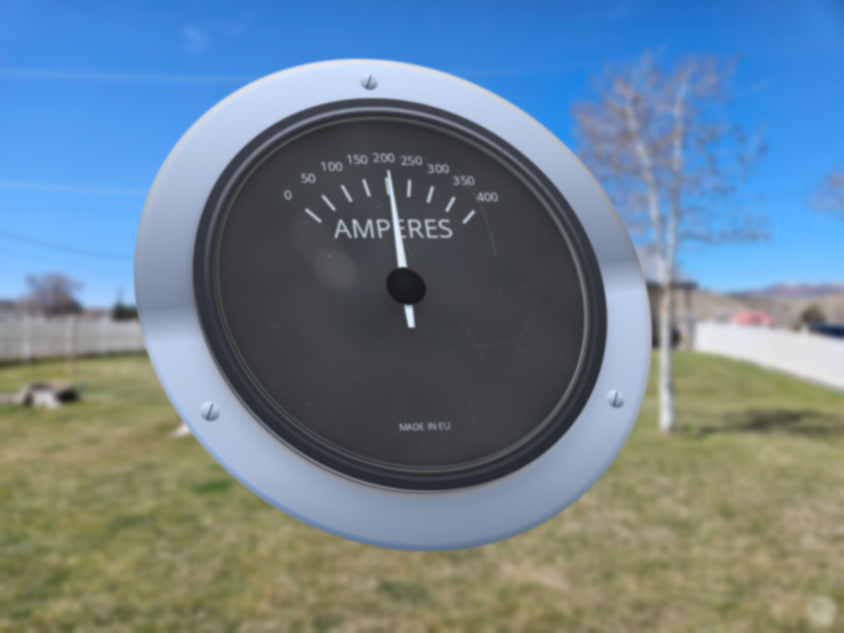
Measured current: 200 A
